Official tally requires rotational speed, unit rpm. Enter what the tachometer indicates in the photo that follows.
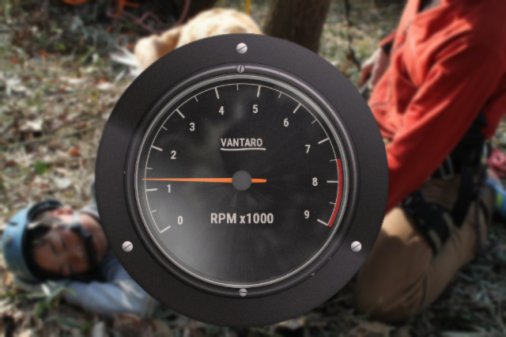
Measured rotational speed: 1250 rpm
